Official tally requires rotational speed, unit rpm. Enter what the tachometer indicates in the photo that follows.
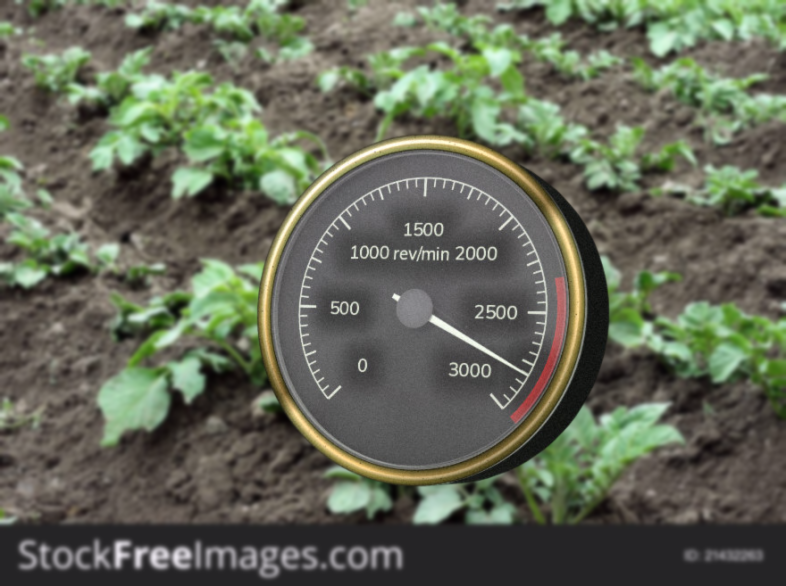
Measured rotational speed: 2800 rpm
